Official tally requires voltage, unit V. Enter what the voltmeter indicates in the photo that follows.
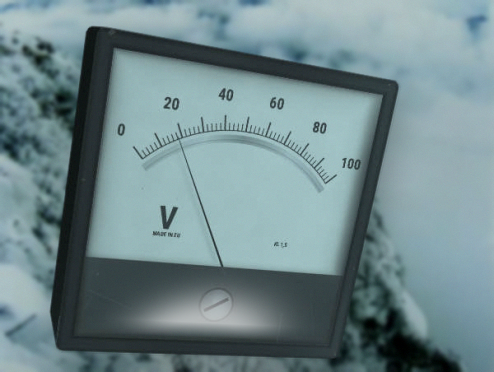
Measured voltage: 18 V
